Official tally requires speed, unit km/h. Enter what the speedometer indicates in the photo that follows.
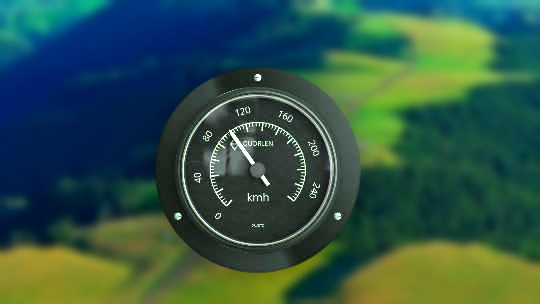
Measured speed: 100 km/h
